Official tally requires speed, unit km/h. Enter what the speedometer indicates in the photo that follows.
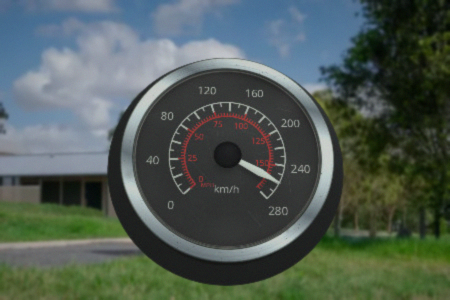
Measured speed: 260 km/h
